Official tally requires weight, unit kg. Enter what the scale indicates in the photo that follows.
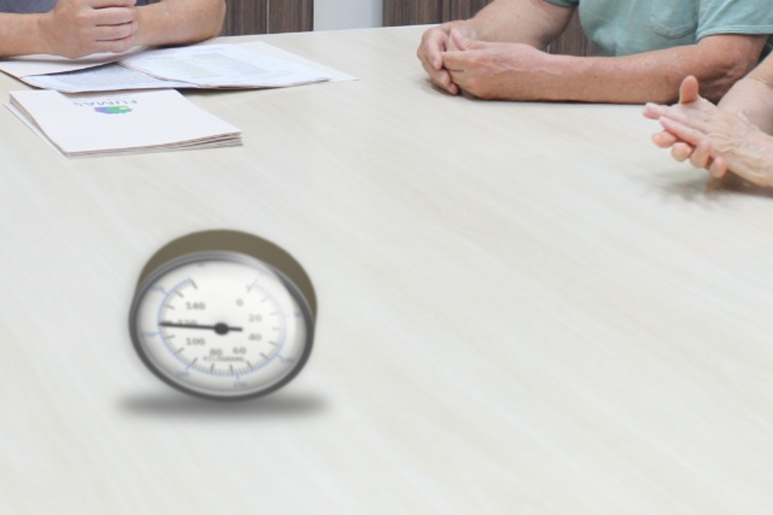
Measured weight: 120 kg
